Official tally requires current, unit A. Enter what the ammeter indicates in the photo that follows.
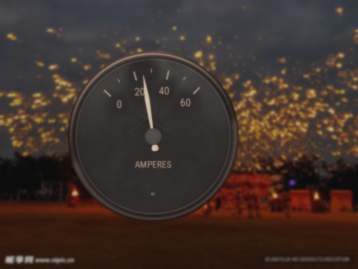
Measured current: 25 A
